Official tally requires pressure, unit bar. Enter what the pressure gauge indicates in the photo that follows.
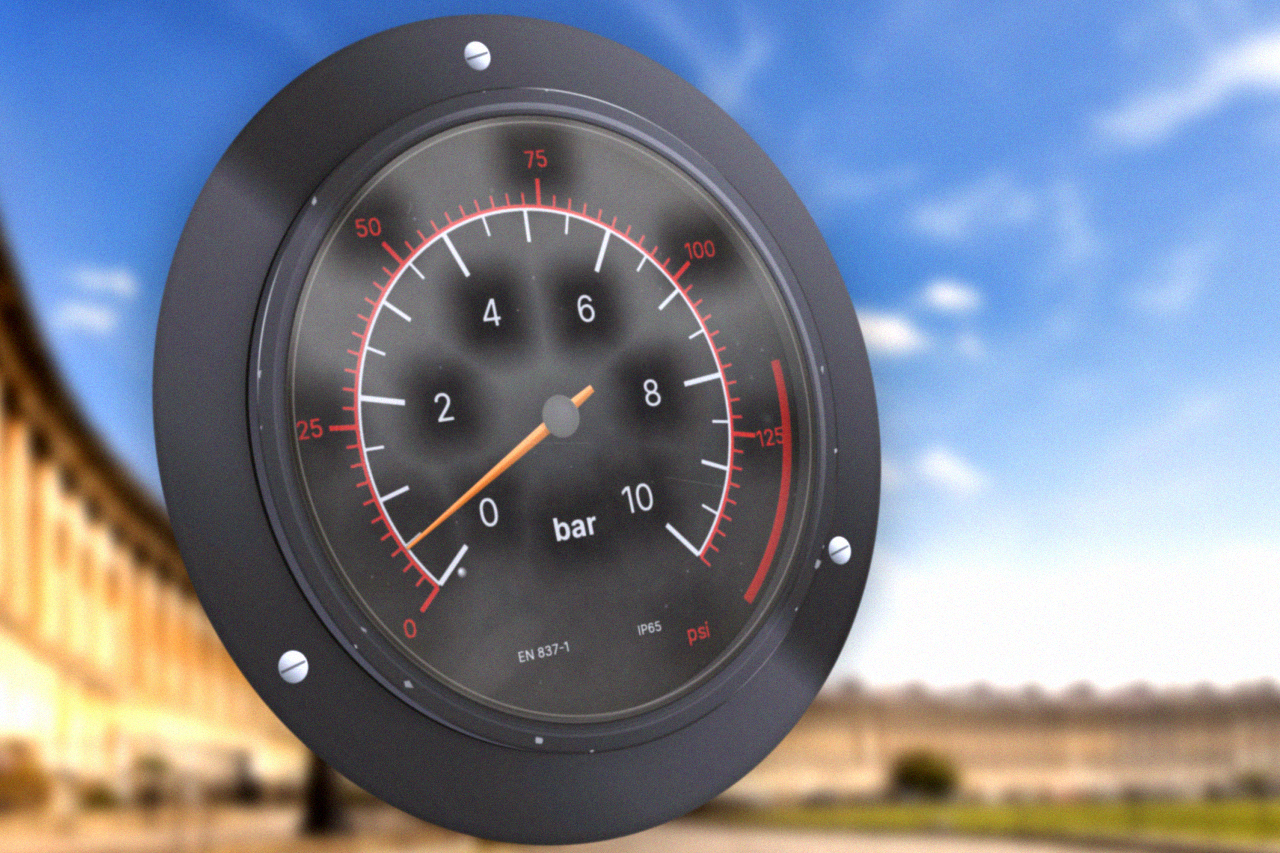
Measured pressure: 0.5 bar
